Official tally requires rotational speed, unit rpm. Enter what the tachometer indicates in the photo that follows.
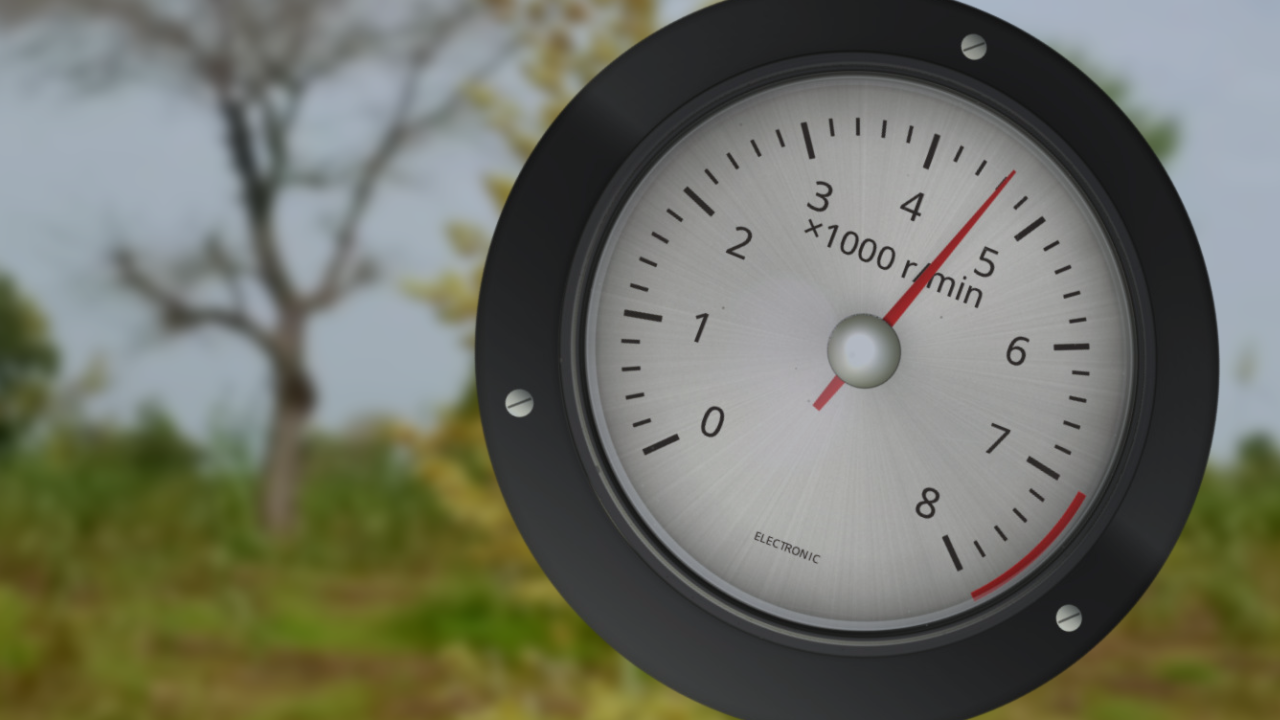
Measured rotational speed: 4600 rpm
